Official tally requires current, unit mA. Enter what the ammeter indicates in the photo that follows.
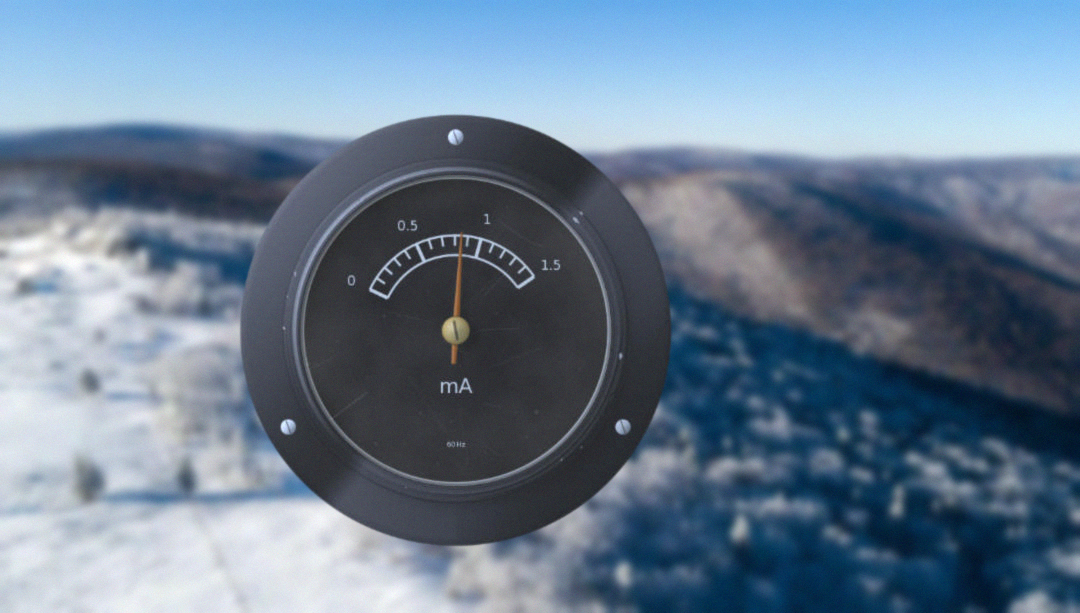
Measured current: 0.85 mA
